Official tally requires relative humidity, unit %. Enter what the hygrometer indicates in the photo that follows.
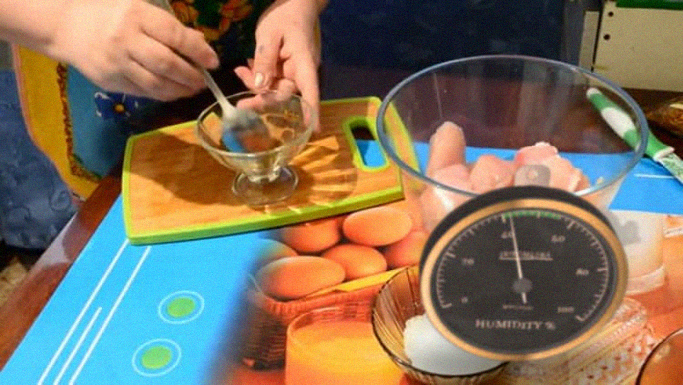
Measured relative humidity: 42 %
